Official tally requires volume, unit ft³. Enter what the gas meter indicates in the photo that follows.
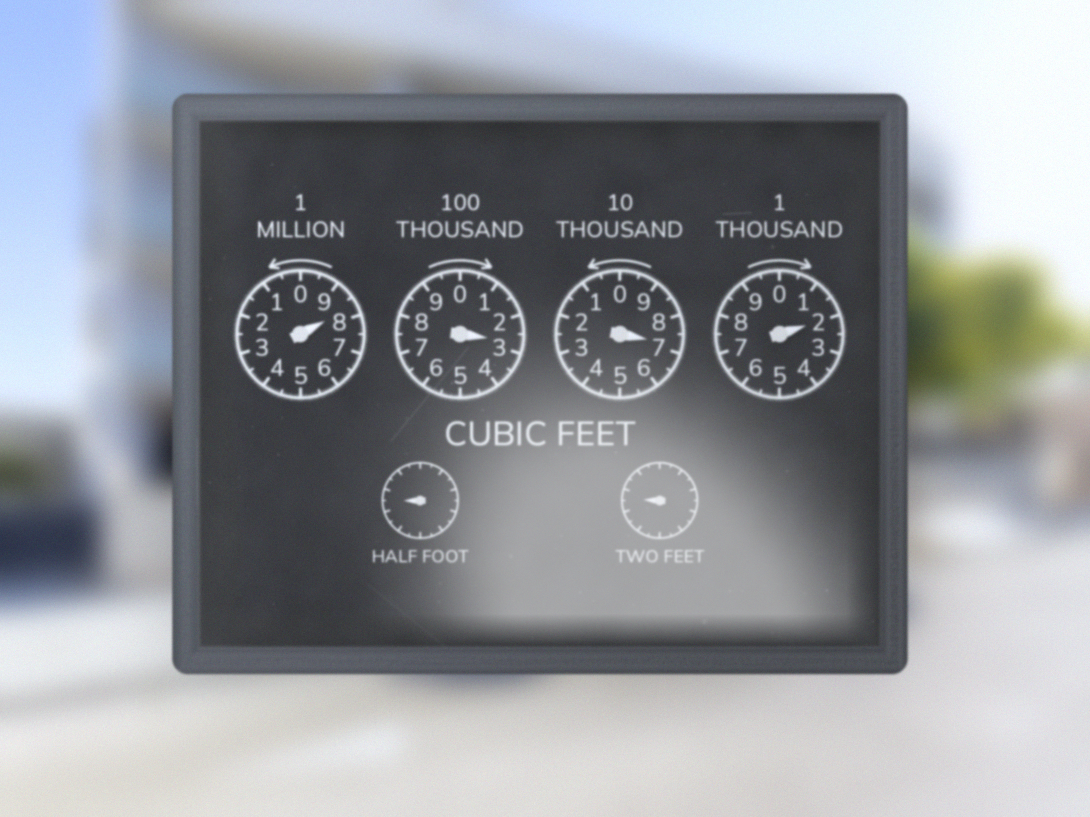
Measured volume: 827200 ft³
